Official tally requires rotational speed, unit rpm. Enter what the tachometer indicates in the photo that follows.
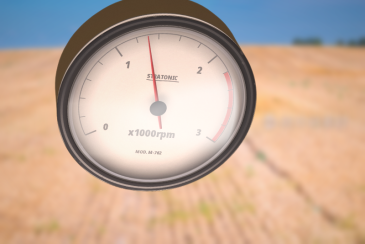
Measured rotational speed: 1300 rpm
